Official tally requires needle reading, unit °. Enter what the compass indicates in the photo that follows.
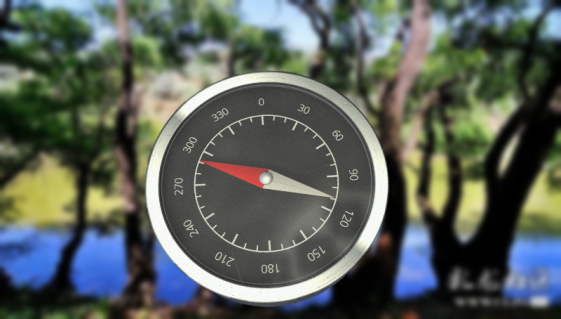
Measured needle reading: 290 °
